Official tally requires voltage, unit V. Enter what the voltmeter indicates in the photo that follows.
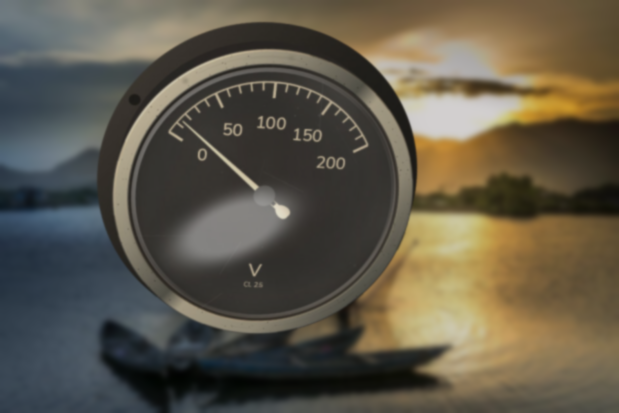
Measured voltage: 15 V
